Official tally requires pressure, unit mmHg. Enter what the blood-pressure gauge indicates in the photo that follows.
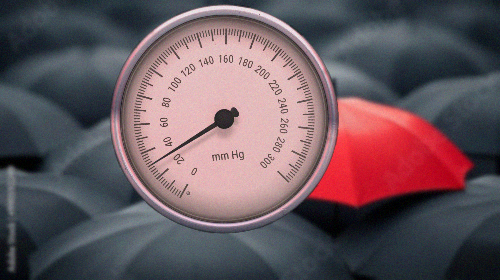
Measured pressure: 30 mmHg
